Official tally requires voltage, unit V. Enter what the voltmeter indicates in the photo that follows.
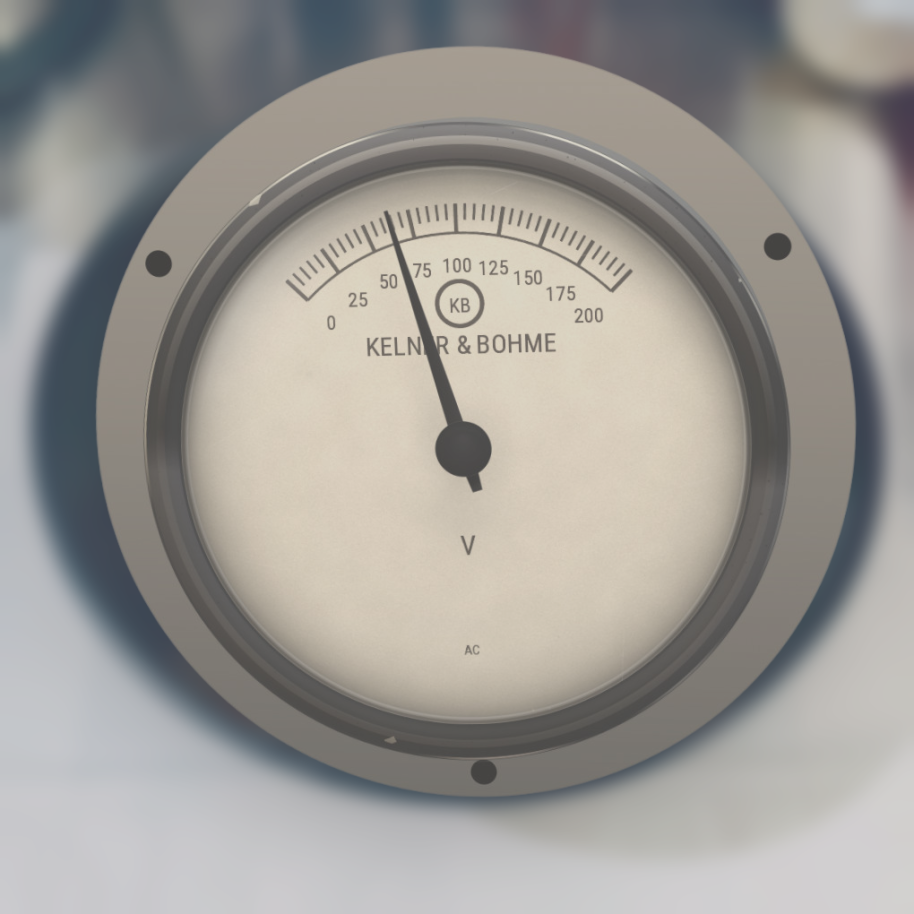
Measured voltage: 65 V
